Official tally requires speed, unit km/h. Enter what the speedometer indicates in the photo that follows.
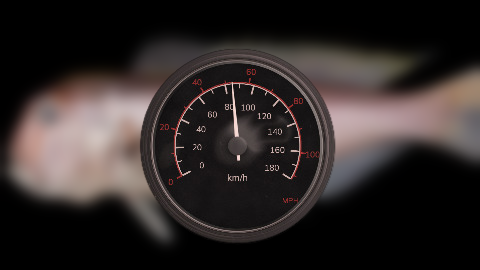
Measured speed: 85 km/h
